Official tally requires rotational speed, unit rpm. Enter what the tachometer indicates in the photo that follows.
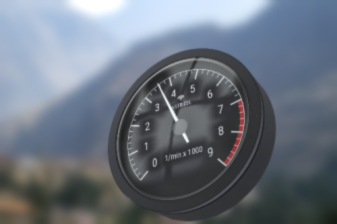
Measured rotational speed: 3600 rpm
